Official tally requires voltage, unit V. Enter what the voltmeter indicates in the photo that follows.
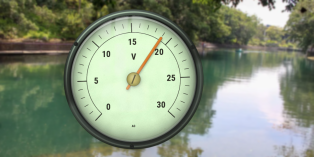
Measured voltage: 19 V
